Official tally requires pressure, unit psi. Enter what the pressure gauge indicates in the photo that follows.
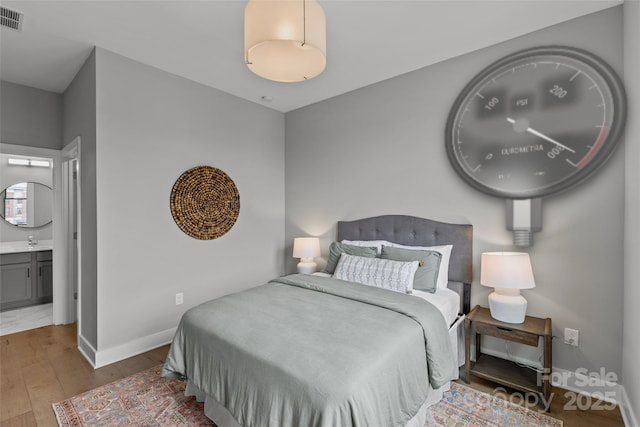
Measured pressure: 290 psi
